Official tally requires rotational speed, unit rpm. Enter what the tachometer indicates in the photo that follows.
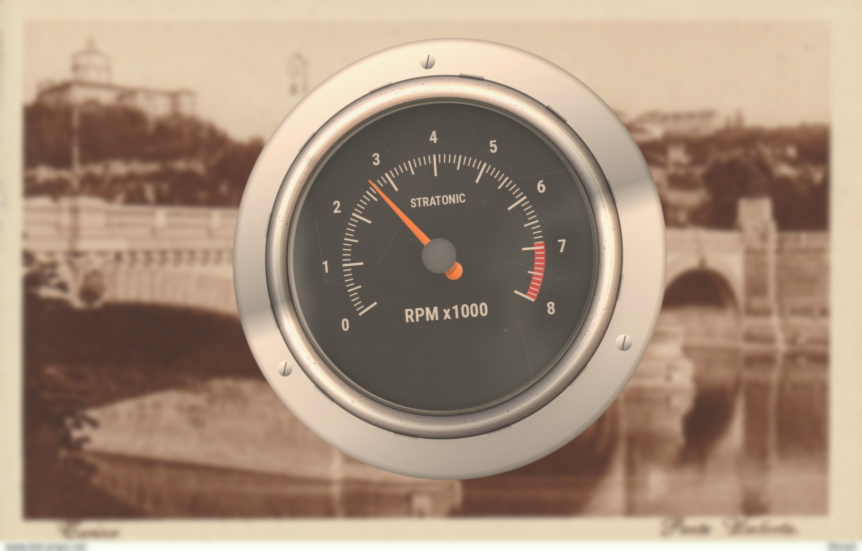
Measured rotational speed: 2700 rpm
